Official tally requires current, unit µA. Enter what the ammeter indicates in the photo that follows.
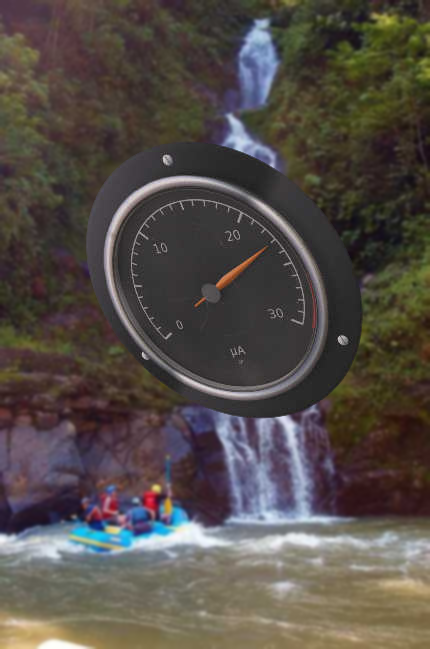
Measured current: 23 µA
